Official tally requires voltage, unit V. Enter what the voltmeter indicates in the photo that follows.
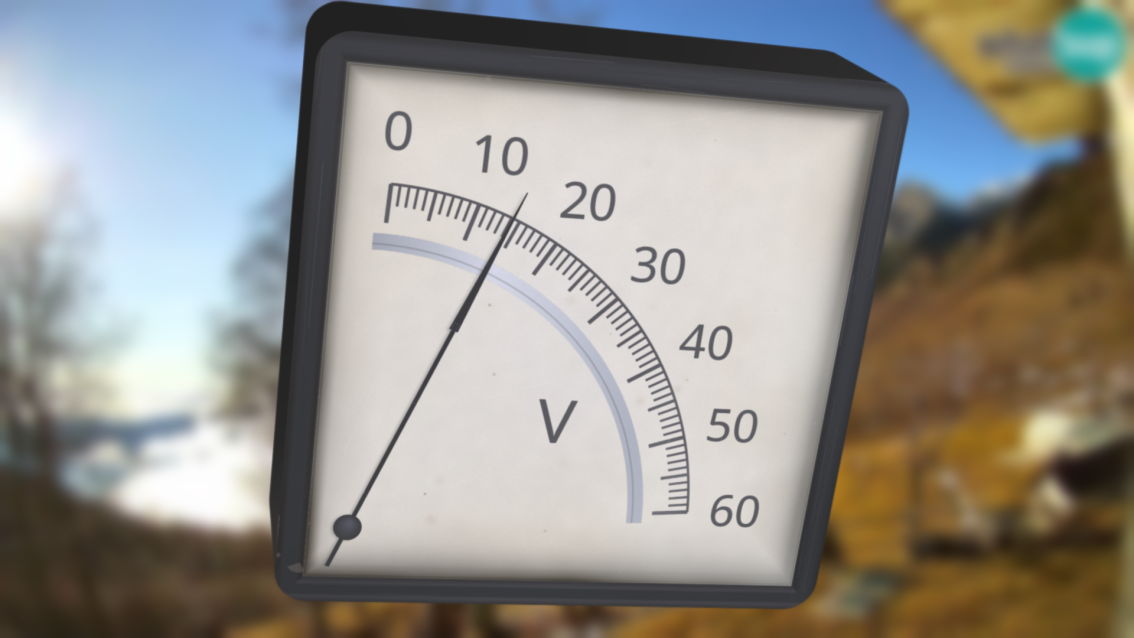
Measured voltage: 14 V
